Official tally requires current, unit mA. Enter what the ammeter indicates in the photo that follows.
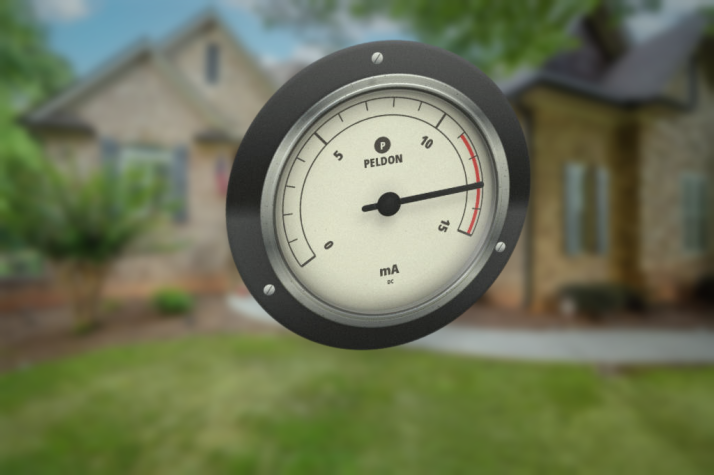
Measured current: 13 mA
